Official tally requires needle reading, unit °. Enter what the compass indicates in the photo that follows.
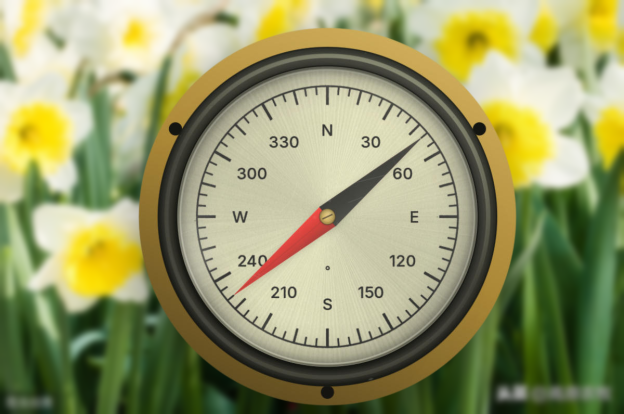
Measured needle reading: 230 °
